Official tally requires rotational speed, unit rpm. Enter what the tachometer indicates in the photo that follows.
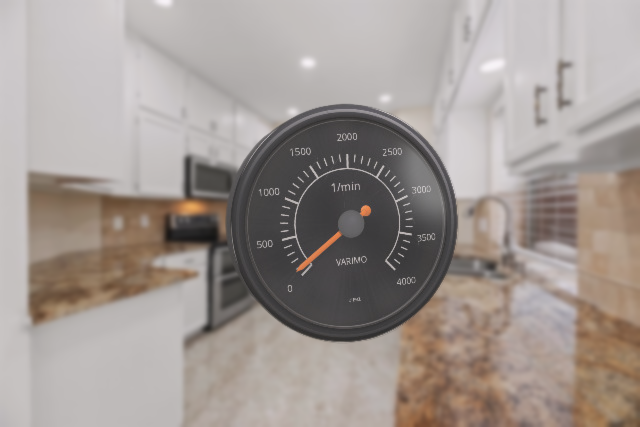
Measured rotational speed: 100 rpm
